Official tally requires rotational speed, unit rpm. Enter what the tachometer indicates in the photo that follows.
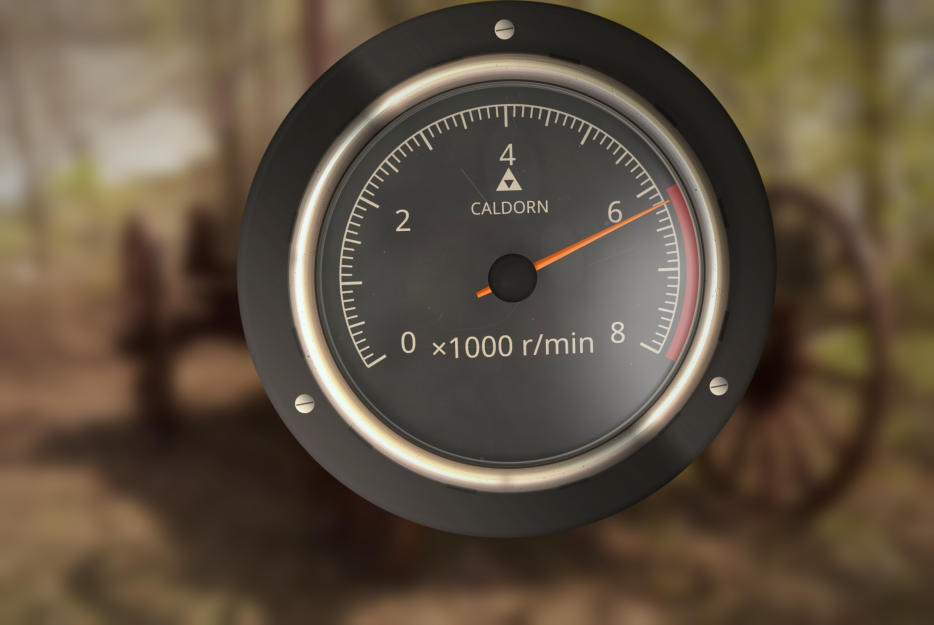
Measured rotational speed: 6200 rpm
